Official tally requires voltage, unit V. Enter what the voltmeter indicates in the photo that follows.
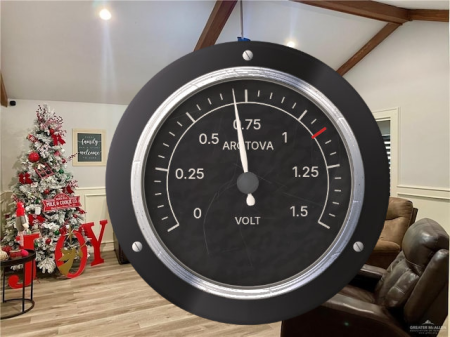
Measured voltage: 0.7 V
